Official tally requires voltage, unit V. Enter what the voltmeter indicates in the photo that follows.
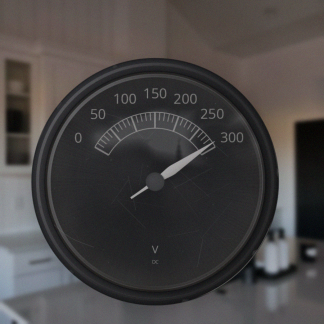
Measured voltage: 290 V
